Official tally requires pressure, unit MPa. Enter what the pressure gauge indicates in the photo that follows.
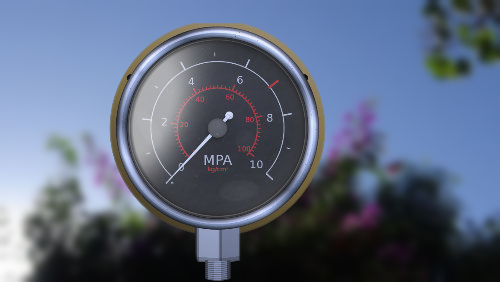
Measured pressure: 0 MPa
